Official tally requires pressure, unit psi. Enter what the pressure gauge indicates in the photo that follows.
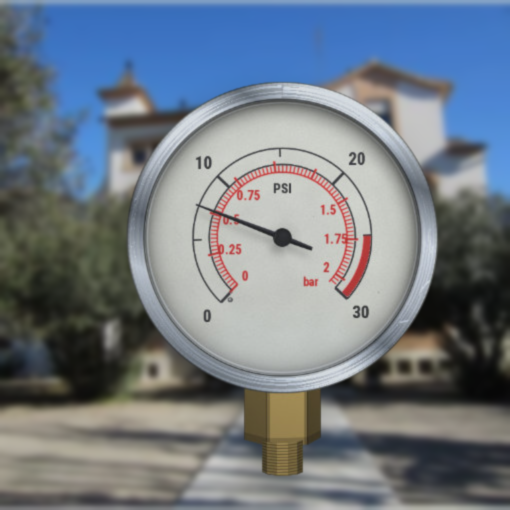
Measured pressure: 7.5 psi
